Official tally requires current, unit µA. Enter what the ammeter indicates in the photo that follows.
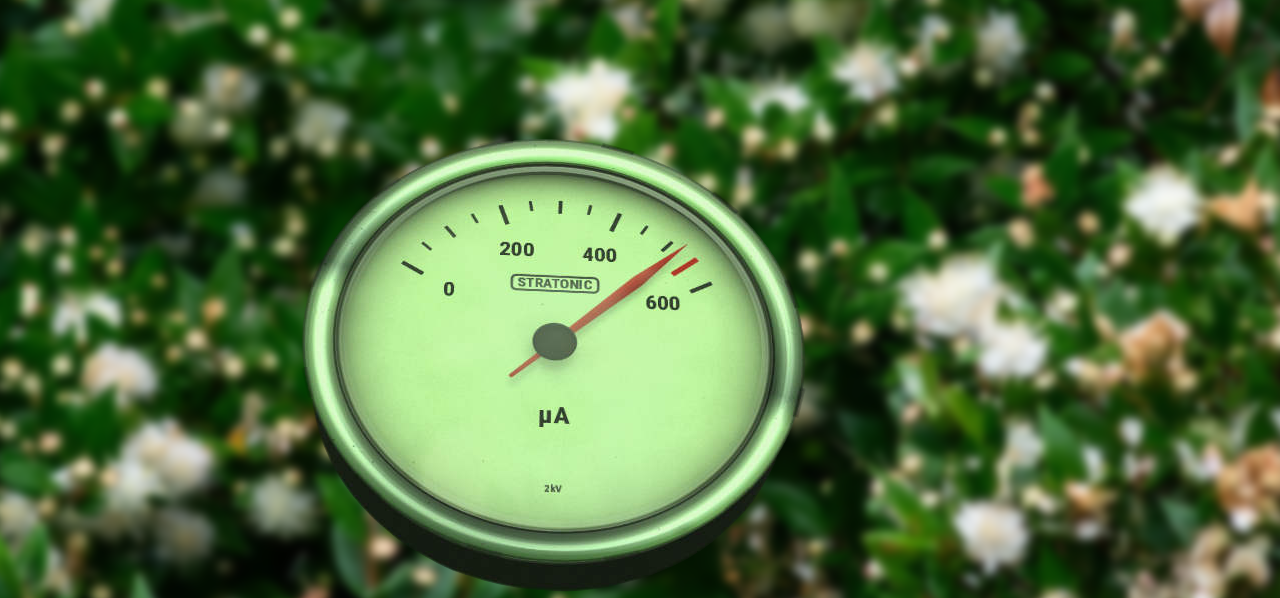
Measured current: 525 µA
